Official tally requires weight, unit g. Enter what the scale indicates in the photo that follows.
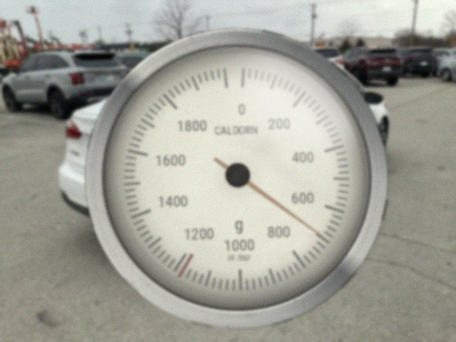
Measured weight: 700 g
